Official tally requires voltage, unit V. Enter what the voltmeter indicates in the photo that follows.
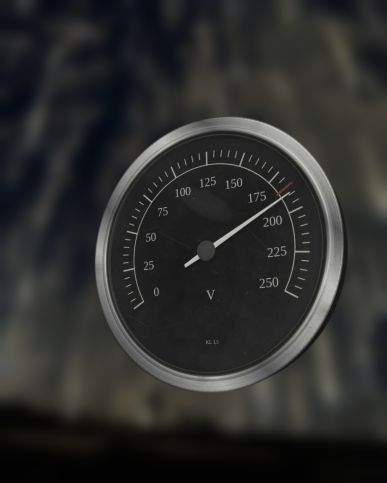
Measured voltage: 190 V
